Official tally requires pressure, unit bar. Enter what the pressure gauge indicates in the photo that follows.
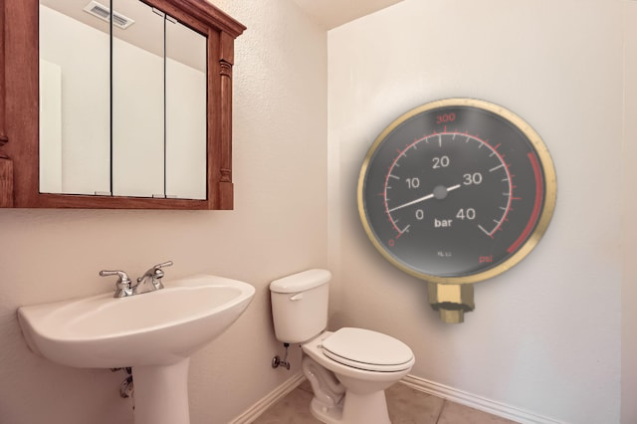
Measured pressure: 4 bar
